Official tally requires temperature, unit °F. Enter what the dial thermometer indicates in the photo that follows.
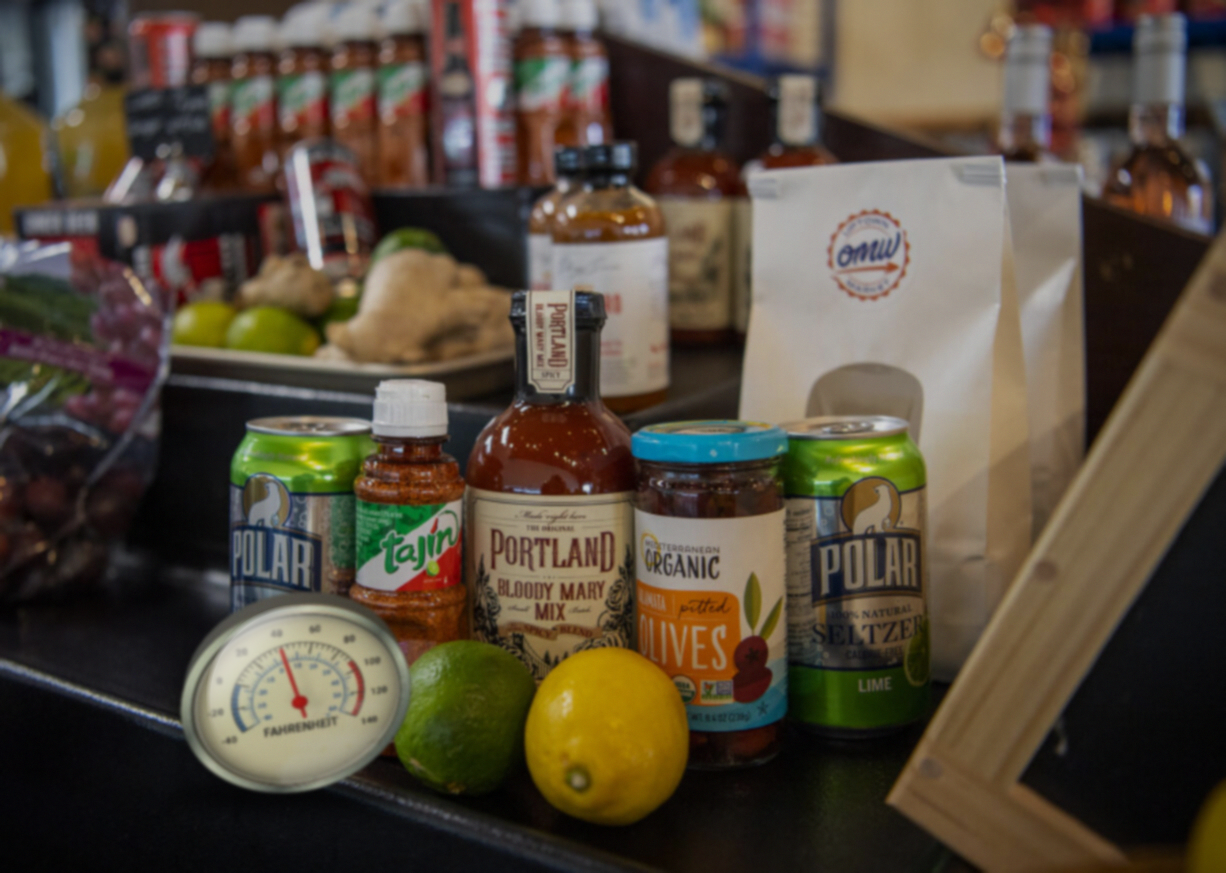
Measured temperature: 40 °F
